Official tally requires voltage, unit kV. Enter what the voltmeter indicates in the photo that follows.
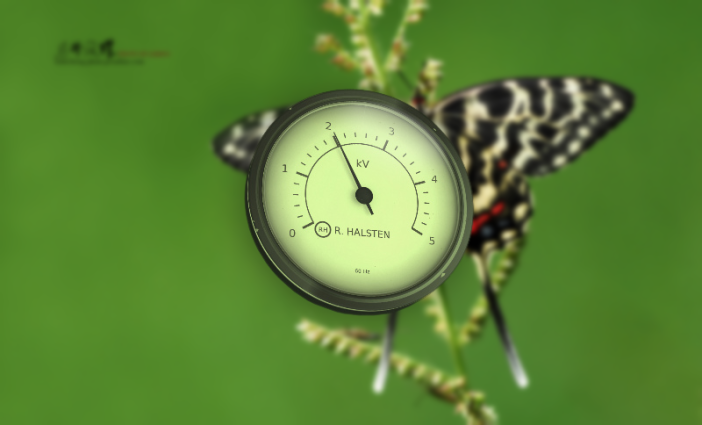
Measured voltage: 2 kV
